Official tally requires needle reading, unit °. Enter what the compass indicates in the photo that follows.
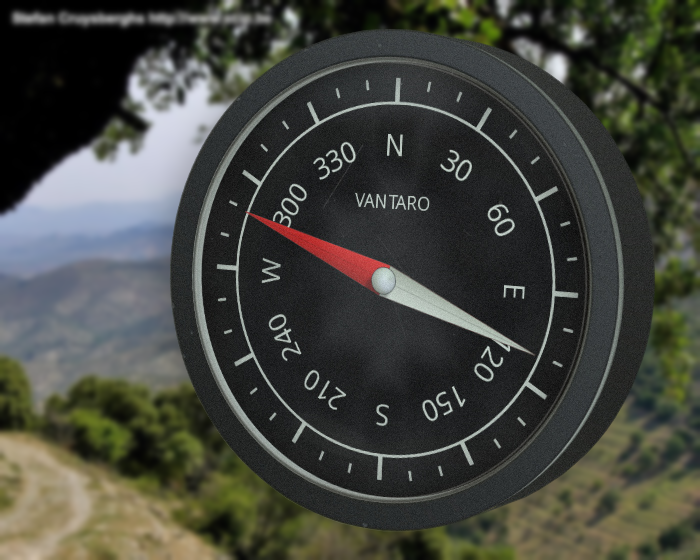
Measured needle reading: 290 °
